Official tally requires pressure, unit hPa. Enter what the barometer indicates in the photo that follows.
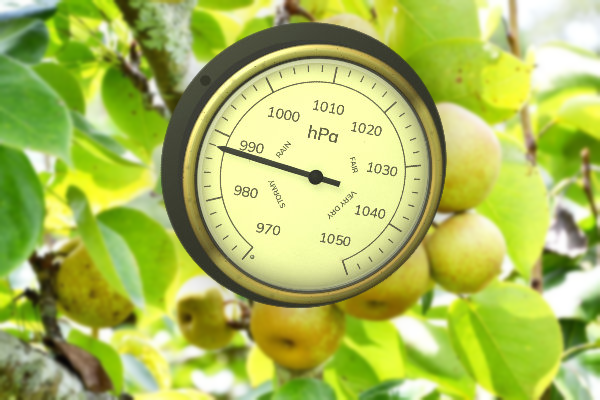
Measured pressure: 988 hPa
